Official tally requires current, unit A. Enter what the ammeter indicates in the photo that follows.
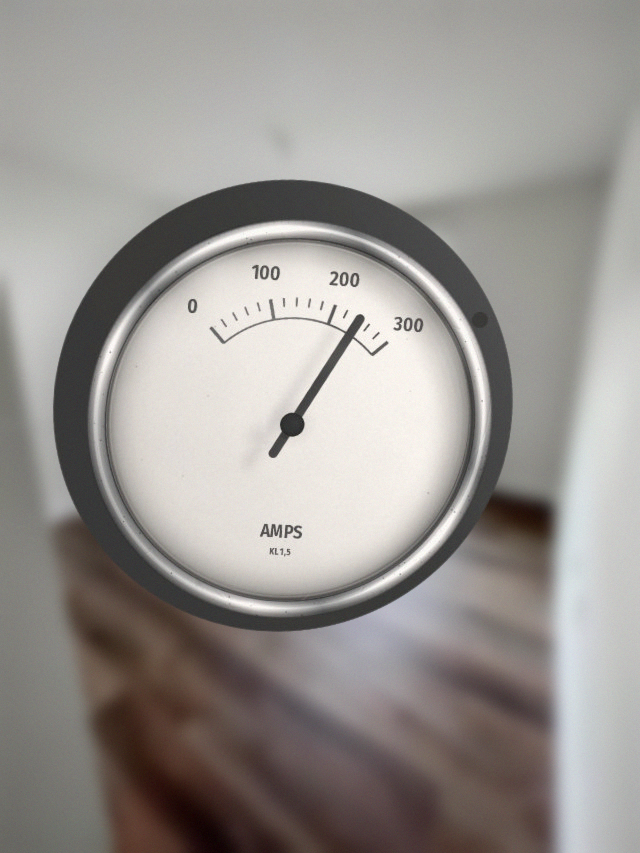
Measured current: 240 A
